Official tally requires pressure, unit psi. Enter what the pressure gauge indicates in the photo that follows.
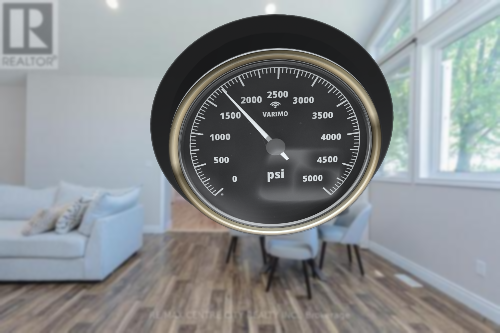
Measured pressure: 1750 psi
